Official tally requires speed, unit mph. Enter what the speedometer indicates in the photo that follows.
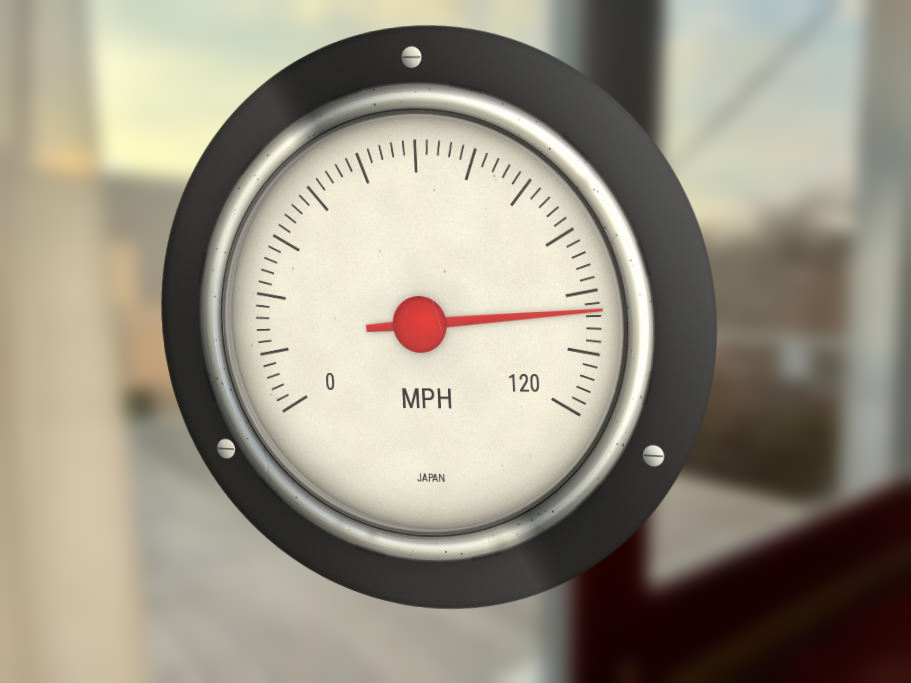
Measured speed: 103 mph
